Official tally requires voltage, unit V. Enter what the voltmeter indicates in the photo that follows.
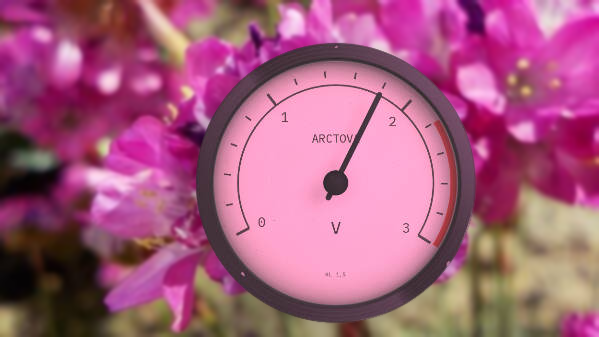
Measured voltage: 1.8 V
